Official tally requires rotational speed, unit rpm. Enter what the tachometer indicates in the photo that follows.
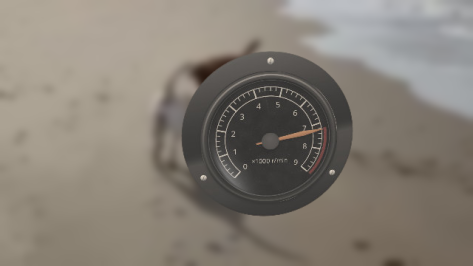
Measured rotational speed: 7200 rpm
